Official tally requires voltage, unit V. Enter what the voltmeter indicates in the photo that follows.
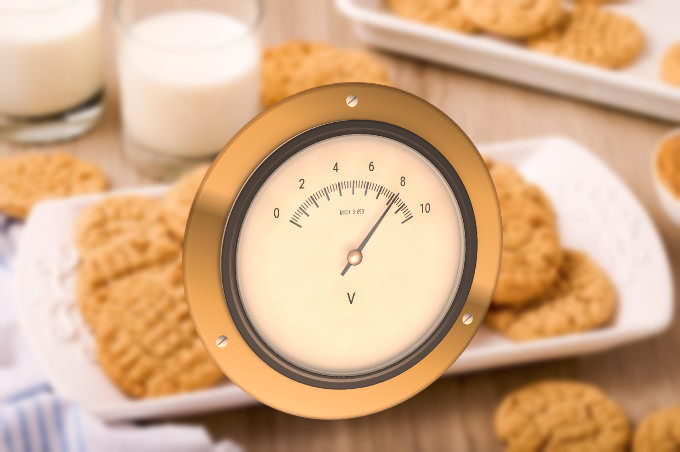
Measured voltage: 8 V
